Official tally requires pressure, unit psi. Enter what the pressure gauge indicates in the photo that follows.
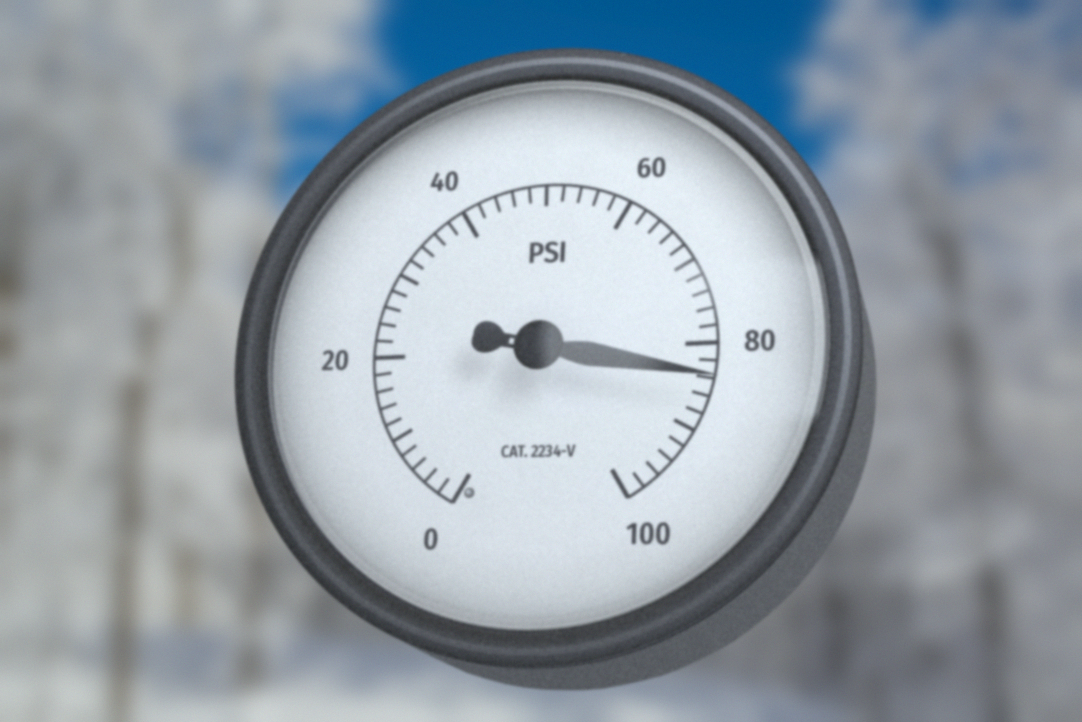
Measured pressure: 84 psi
